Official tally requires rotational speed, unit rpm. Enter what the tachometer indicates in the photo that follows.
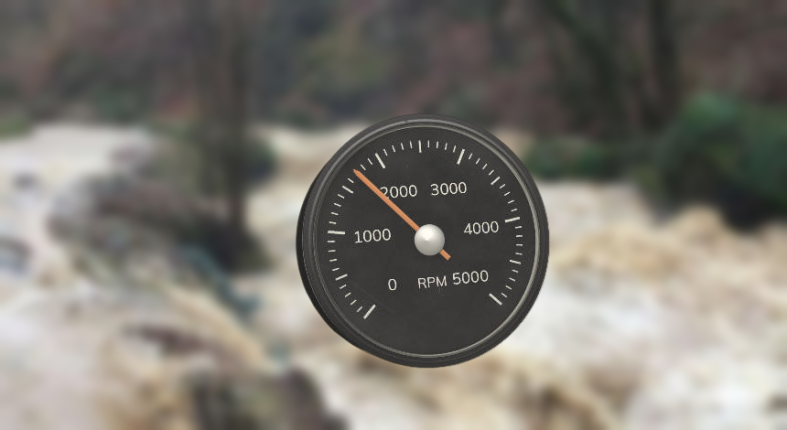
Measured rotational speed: 1700 rpm
